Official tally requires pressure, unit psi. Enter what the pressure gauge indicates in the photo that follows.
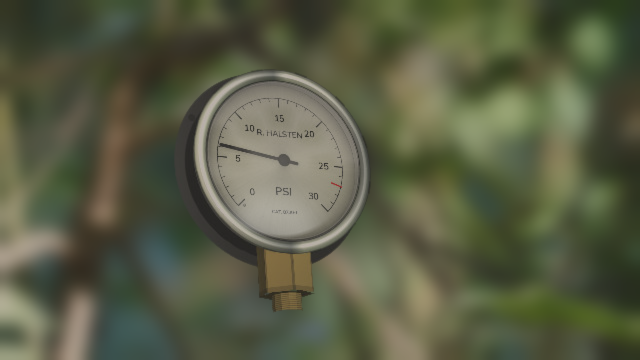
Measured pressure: 6 psi
